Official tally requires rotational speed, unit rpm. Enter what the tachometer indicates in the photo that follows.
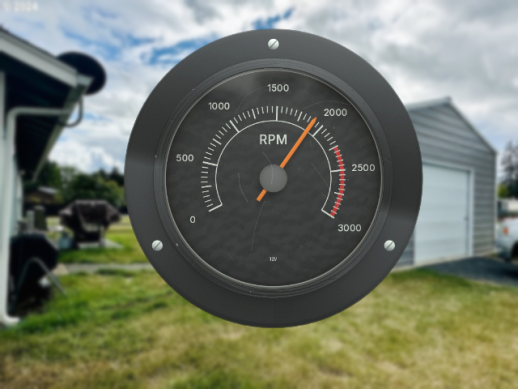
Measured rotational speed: 1900 rpm
